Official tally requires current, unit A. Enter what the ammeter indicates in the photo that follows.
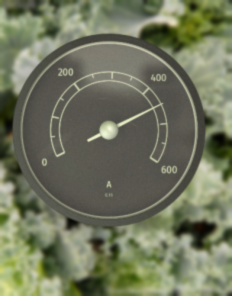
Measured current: 450 A
